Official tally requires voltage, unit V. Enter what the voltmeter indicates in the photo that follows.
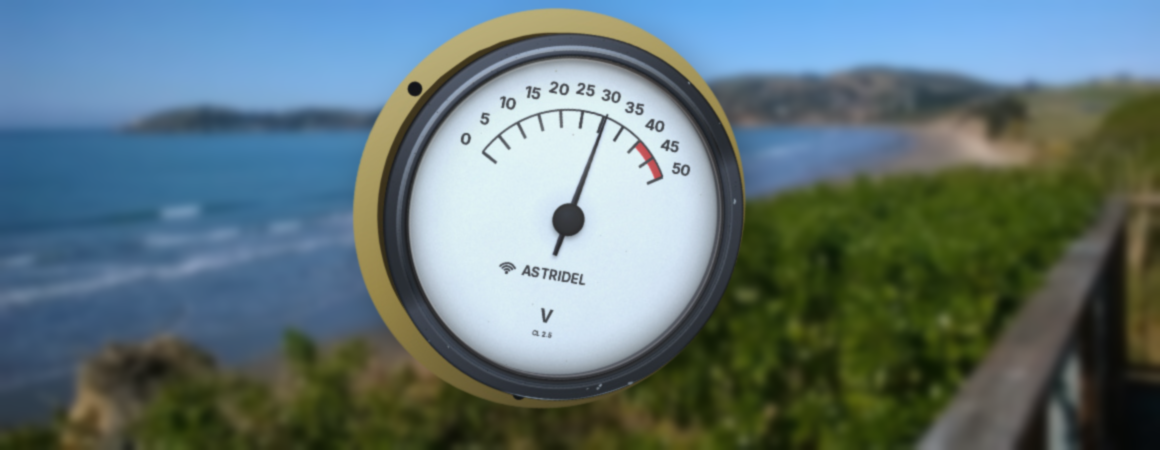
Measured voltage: 30 V
